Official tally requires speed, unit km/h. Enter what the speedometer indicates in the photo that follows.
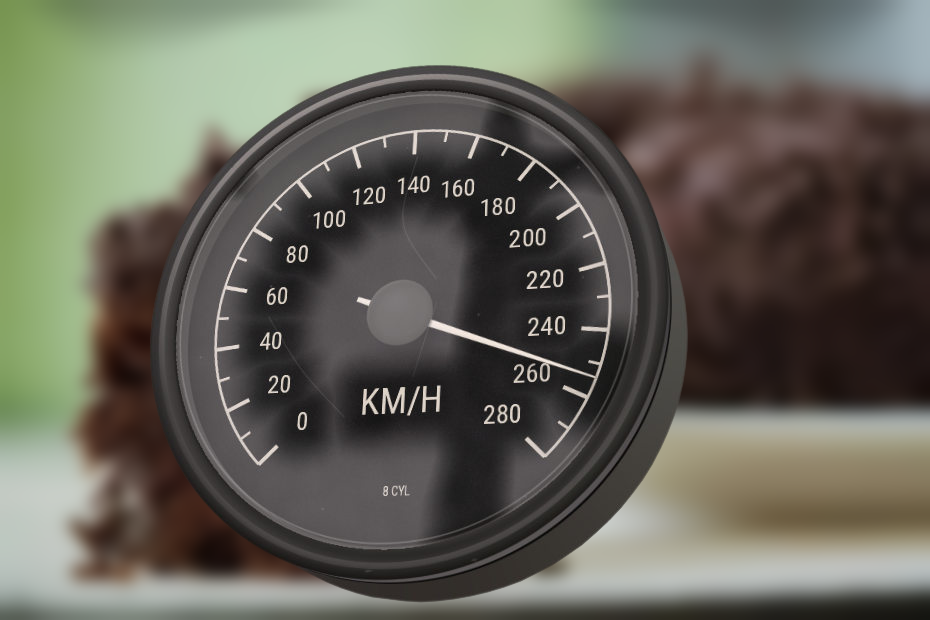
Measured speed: 255 km/h
